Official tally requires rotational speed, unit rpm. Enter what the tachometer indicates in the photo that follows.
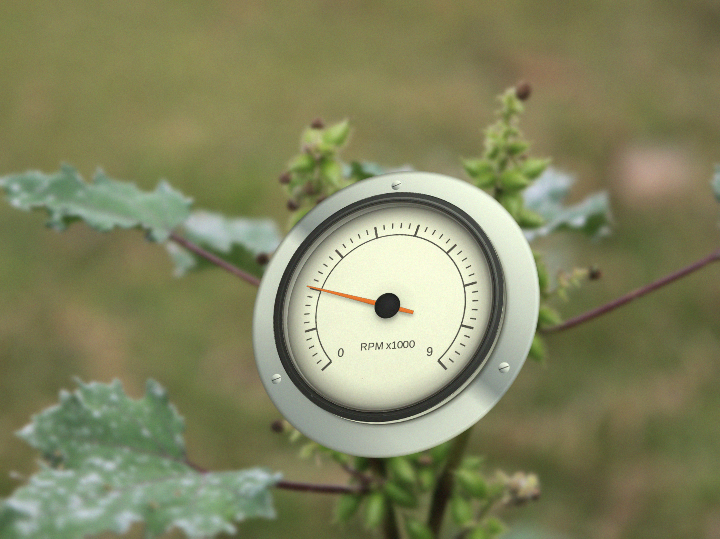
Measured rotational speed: 2000 rpm
